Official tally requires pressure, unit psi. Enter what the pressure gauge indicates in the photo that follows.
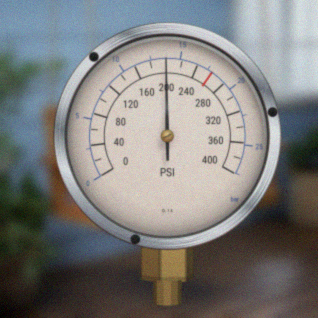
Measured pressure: 200 psi
